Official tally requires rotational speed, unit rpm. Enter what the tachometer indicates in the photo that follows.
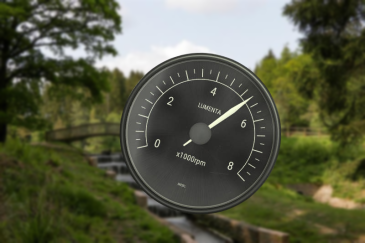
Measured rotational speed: 5250 rpm
